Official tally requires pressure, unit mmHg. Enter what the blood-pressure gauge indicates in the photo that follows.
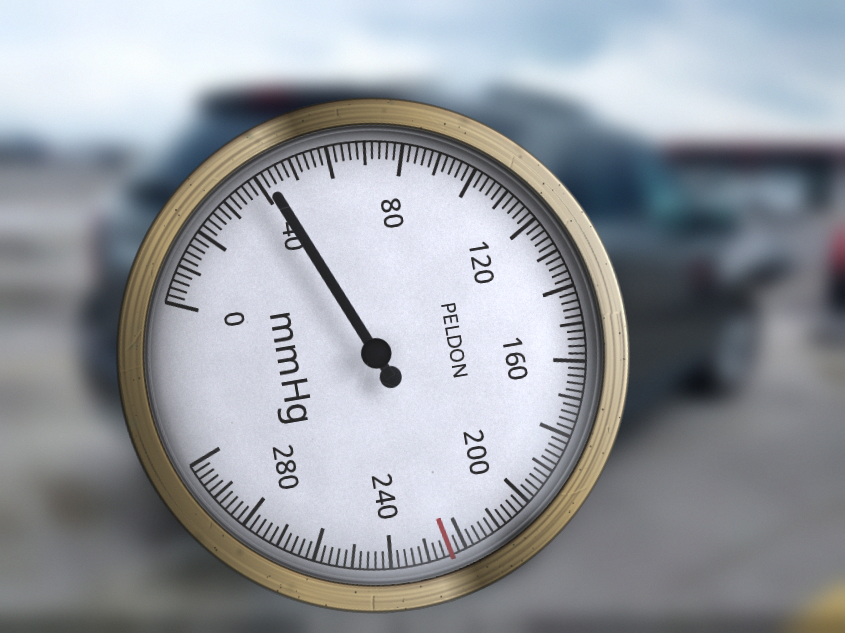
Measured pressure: 42 mmHg
